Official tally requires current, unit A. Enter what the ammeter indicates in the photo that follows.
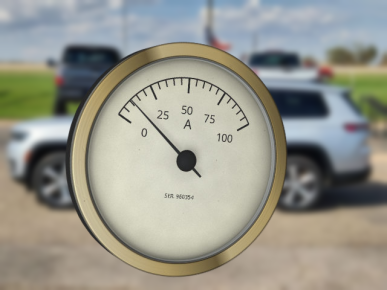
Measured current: 10 A
